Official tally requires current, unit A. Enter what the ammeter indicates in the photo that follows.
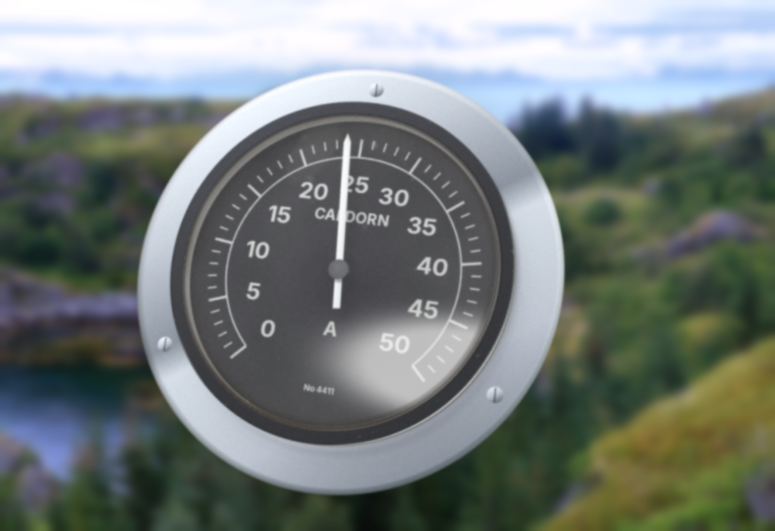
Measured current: 24 A
